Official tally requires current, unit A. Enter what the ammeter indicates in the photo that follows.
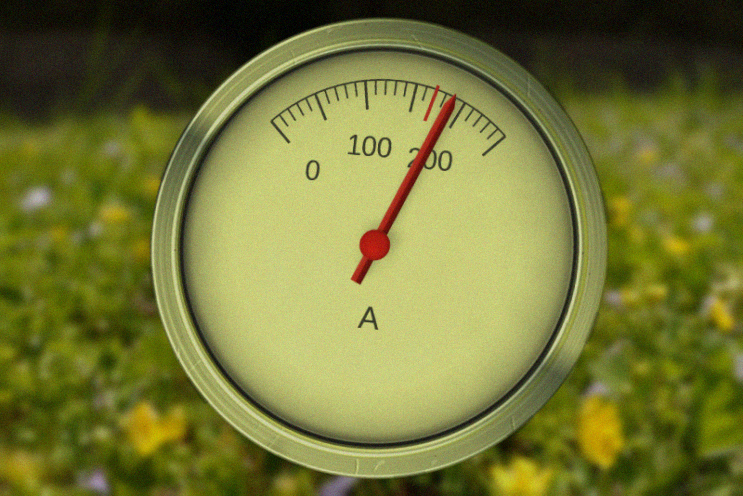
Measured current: 190 A
